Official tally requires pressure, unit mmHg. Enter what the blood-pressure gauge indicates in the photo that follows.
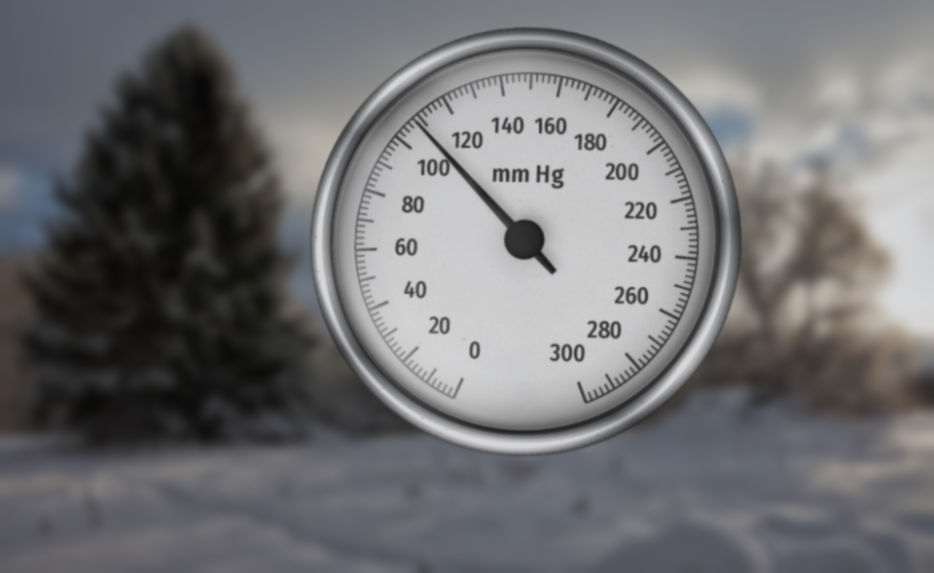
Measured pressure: 108 mmHg
